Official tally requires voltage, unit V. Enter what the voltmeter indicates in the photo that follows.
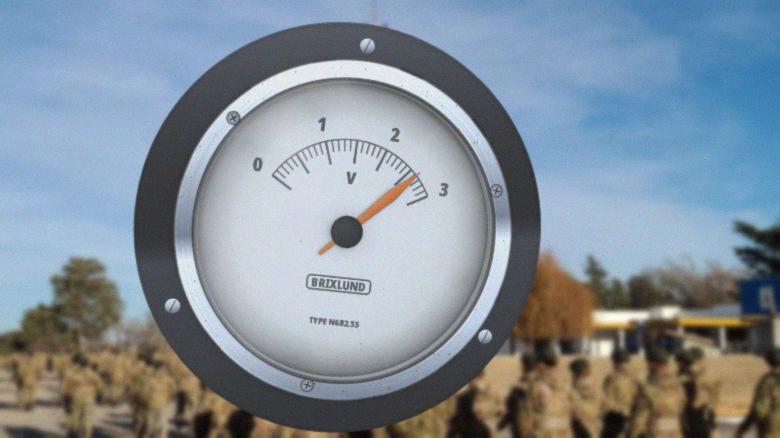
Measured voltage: 2.6 V
